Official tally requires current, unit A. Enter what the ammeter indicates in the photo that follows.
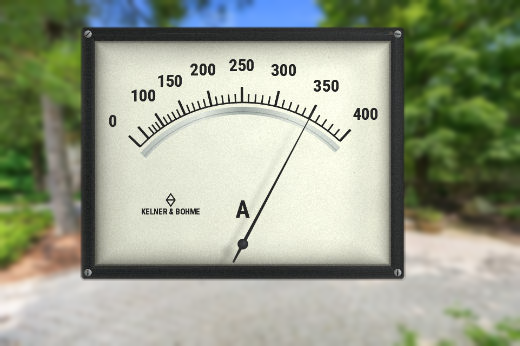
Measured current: 350 A
